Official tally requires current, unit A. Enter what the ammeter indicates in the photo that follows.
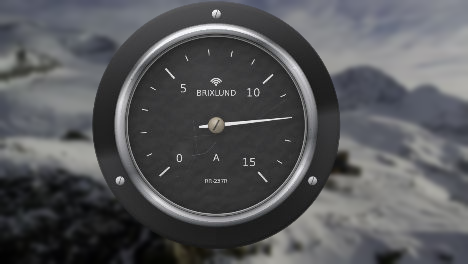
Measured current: 12 A
